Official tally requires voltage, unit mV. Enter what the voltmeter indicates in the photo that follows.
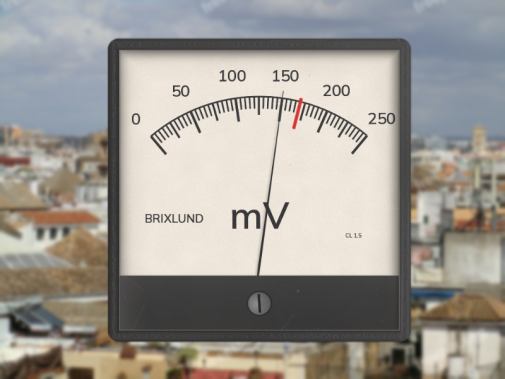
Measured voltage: 150 mV
